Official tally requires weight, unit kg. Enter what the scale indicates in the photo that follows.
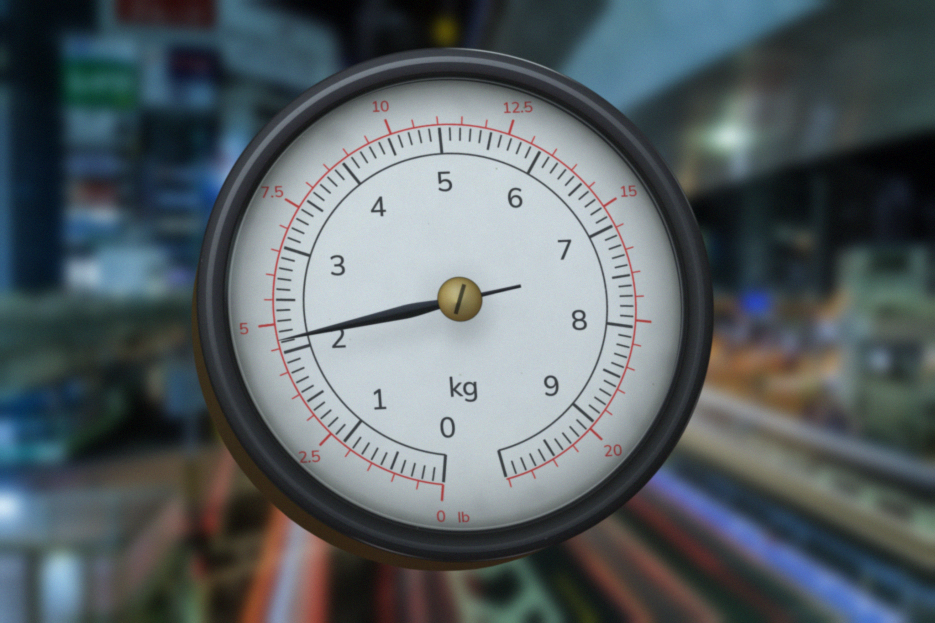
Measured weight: 2.1 kg
